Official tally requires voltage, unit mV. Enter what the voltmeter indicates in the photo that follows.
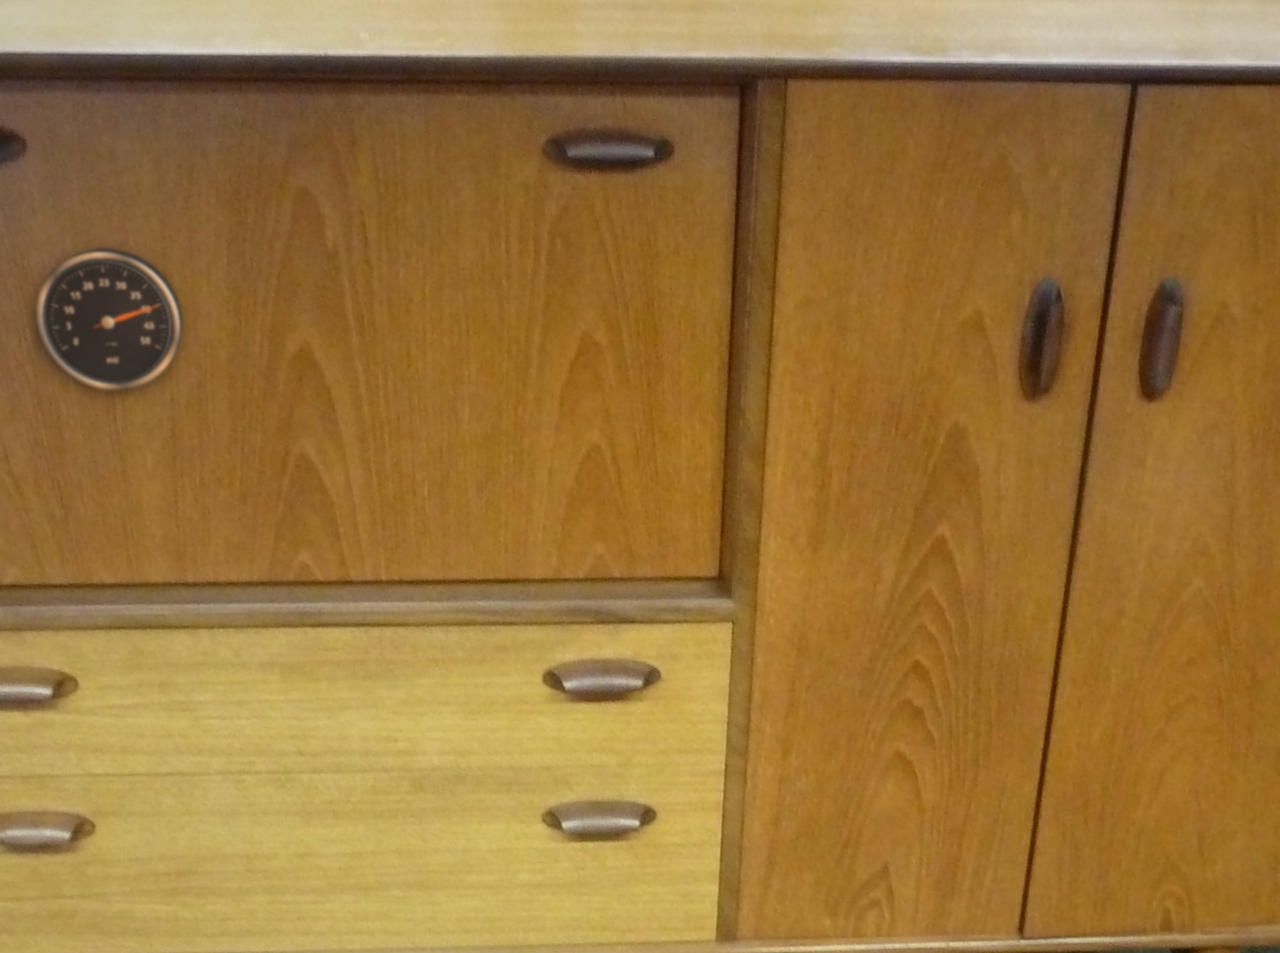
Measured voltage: 40 mV
